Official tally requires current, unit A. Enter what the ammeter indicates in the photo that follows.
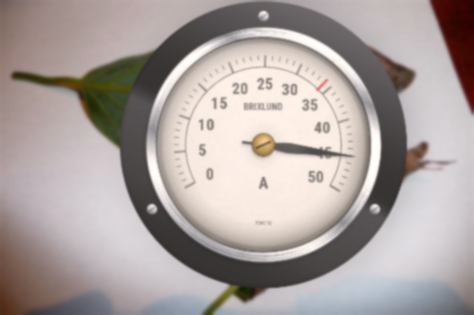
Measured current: 45 A
